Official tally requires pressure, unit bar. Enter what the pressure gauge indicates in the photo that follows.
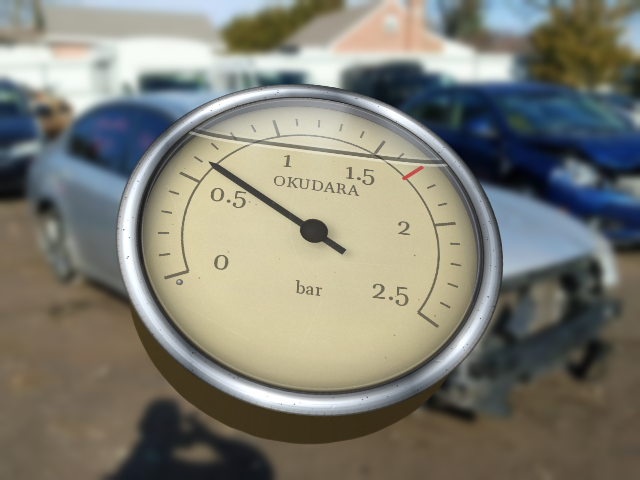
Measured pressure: 0.6 bar
